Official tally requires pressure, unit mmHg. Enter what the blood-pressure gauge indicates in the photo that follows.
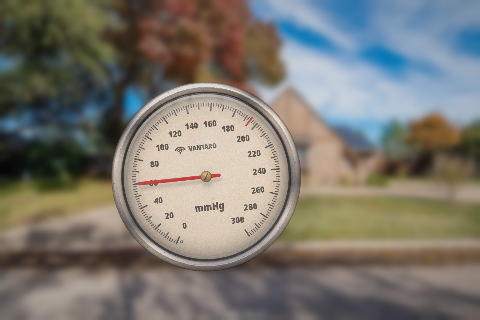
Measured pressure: 60 mmHg
